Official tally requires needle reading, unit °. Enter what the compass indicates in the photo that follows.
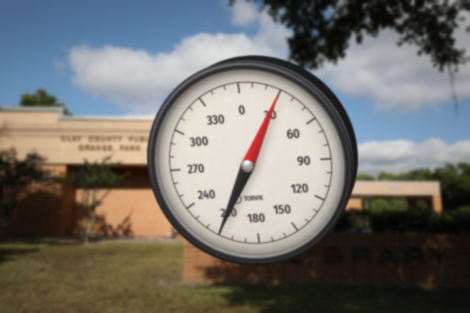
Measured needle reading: 30 °
